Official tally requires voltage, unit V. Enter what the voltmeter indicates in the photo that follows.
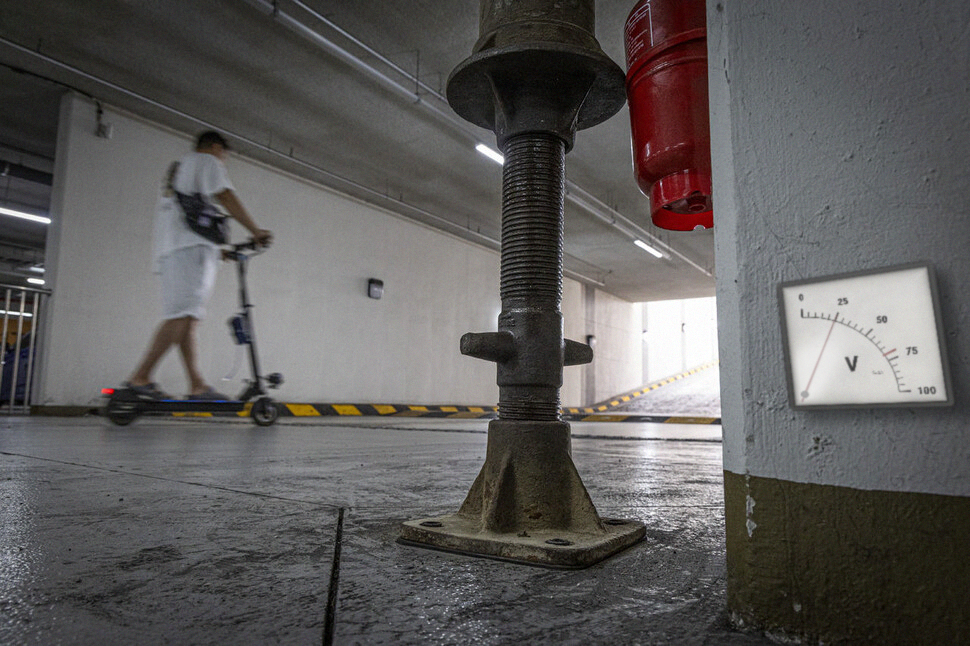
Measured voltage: 25 V
